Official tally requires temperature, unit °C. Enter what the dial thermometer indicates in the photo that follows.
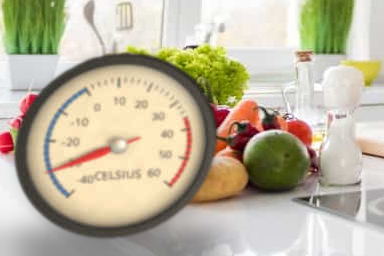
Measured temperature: -30 °C
